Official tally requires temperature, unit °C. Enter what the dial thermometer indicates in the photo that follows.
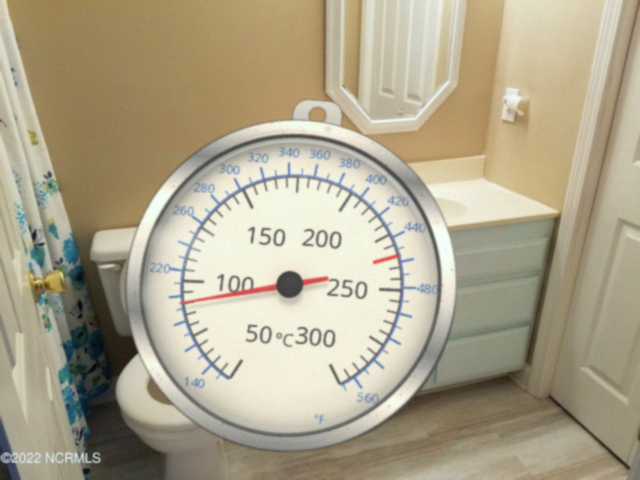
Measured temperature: 90 °C
